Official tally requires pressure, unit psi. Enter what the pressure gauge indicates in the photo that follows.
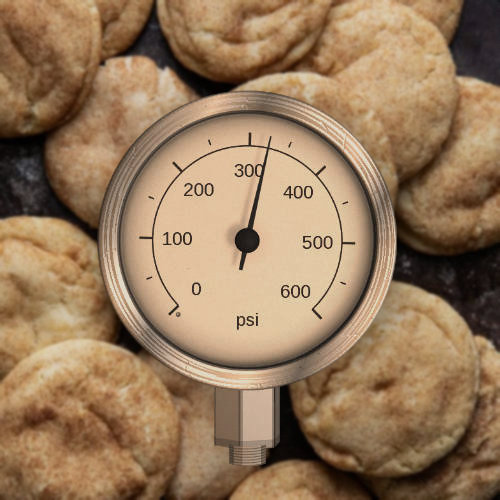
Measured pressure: 325 psi
